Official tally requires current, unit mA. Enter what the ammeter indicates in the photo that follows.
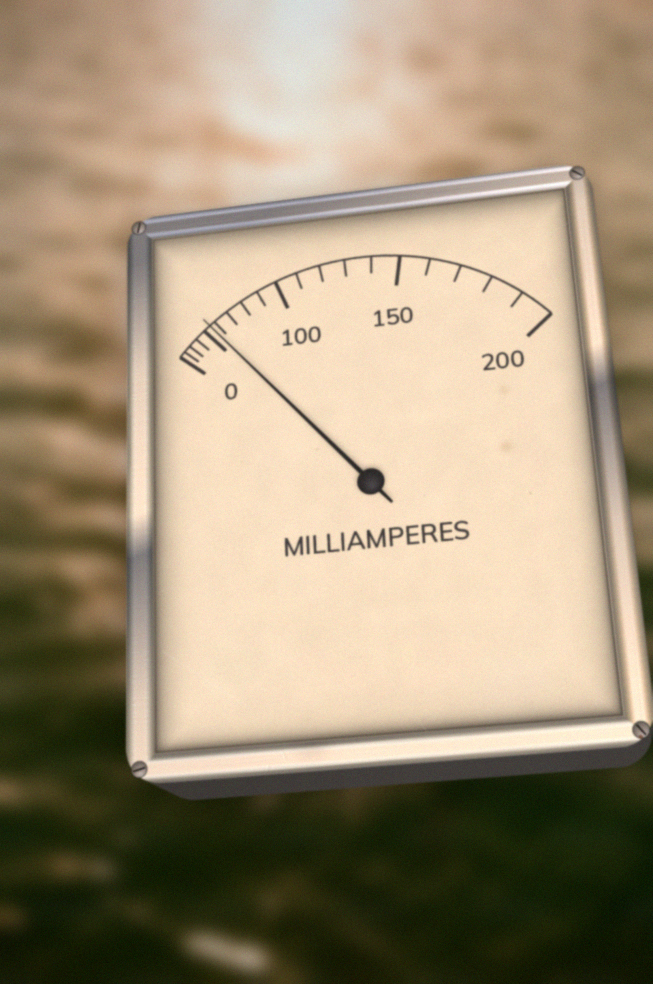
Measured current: 55 mA
